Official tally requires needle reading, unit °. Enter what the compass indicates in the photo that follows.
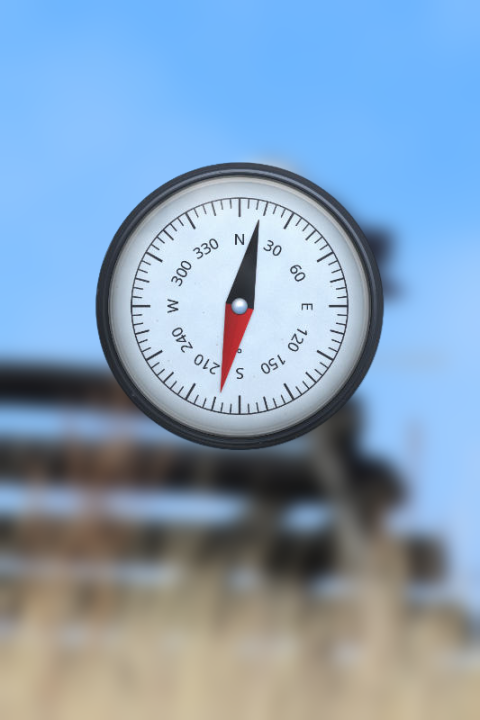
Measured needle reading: 192.5 °
